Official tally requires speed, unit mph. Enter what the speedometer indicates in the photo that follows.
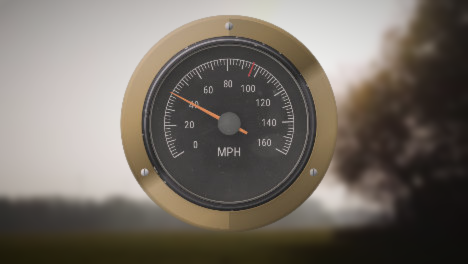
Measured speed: 40 mph
